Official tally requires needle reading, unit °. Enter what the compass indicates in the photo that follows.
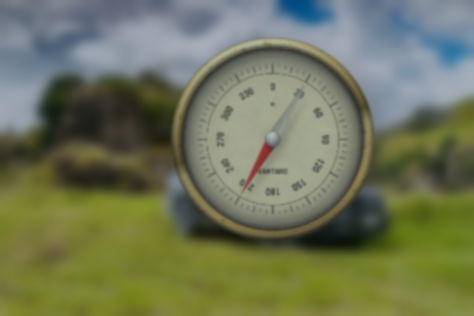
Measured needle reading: 210 °
